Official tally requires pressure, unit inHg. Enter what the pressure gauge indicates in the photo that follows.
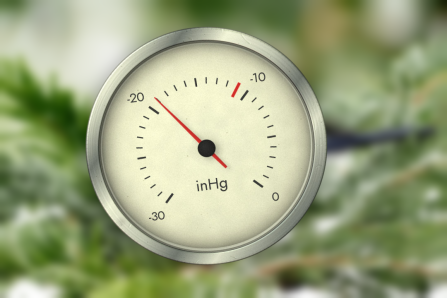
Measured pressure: -19 inHg
